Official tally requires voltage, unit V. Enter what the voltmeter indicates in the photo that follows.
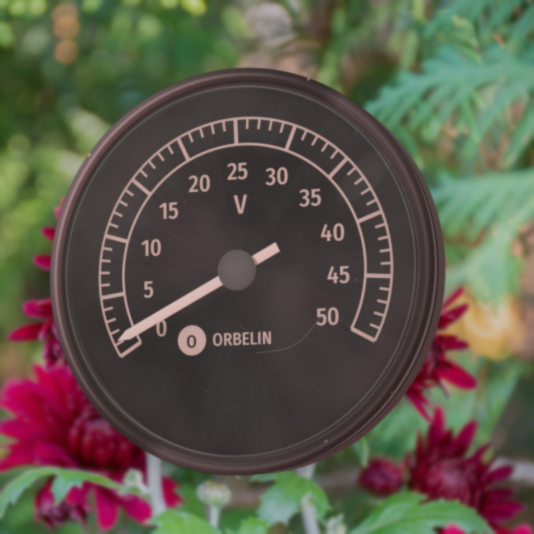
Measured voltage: 1 V
